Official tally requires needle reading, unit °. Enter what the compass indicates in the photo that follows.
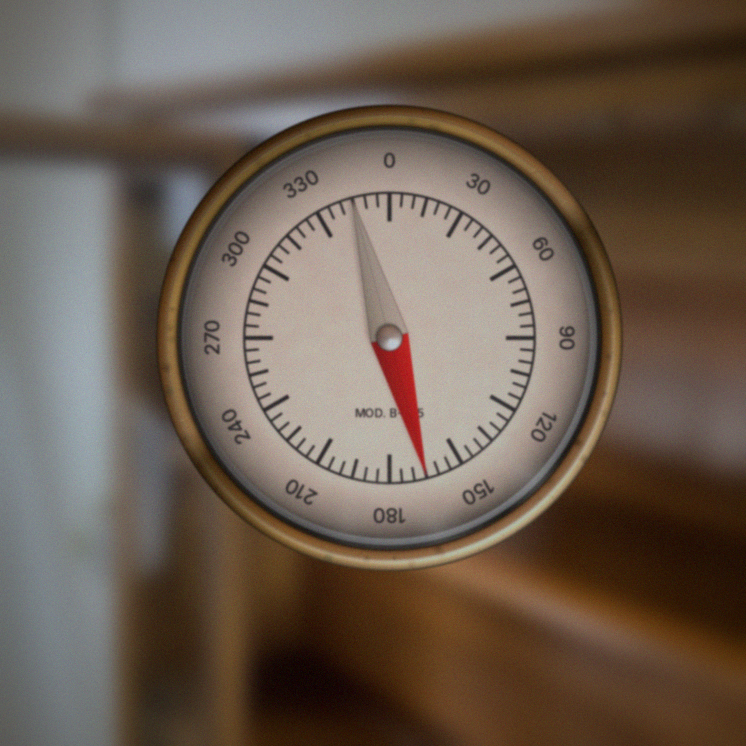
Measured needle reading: 165 °
